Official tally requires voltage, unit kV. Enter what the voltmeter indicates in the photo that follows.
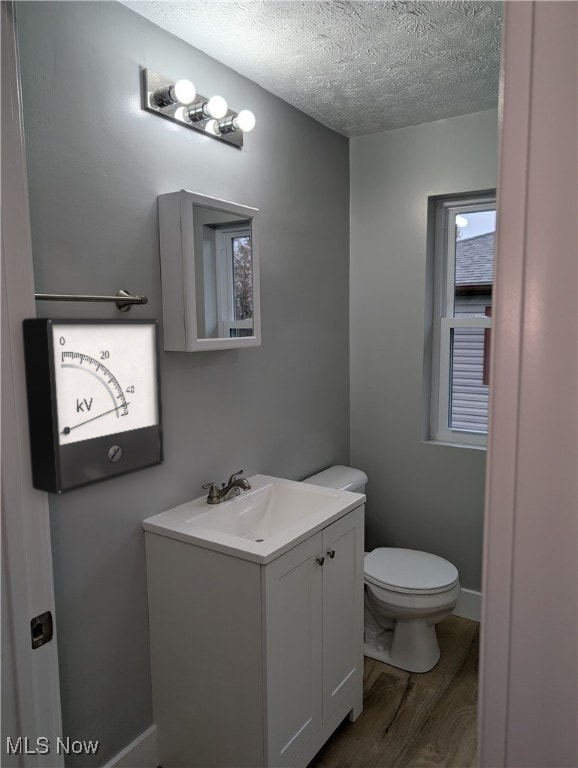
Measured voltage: 45 kV
